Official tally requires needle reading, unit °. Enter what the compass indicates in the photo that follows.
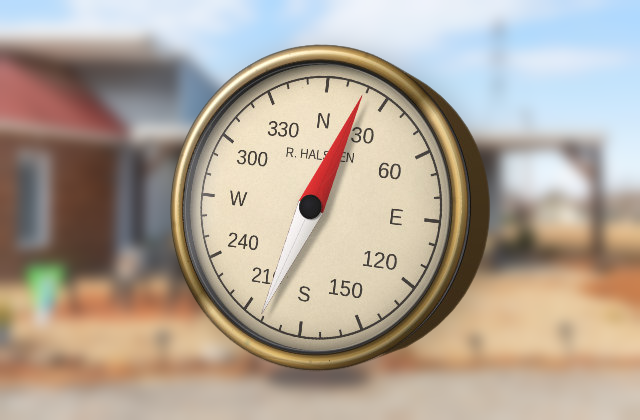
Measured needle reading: 20 °
